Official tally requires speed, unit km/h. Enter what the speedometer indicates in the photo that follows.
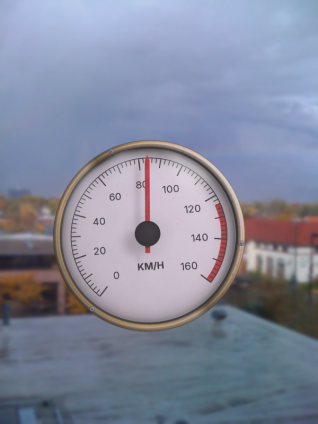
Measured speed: 84 km/h
